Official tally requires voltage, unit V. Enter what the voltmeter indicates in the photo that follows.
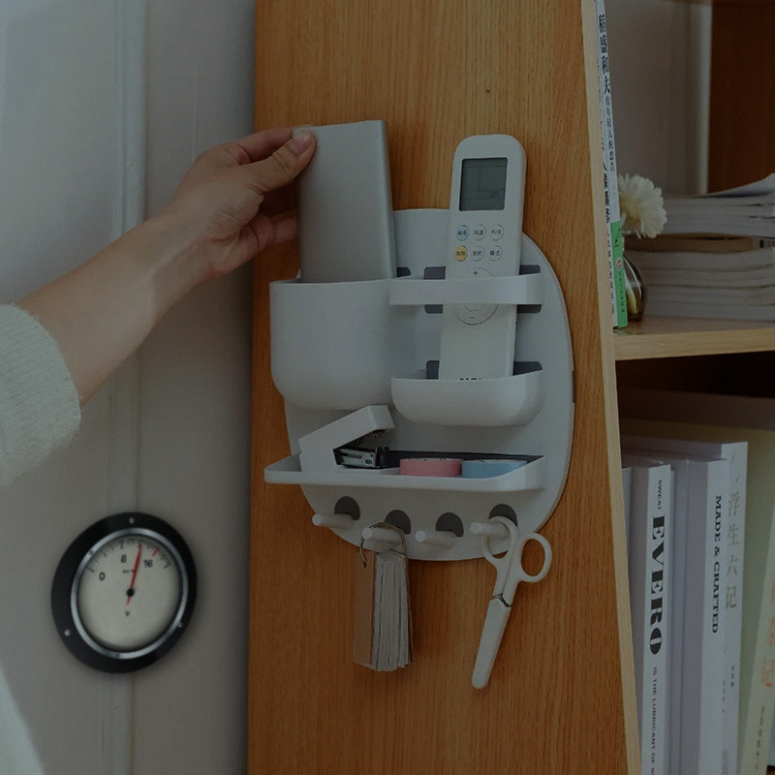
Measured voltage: 12 V
